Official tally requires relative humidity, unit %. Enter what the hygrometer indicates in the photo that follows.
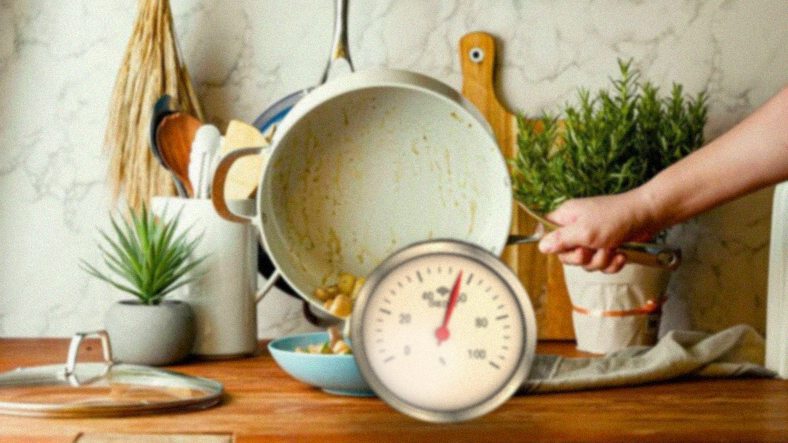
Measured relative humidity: 56 %
